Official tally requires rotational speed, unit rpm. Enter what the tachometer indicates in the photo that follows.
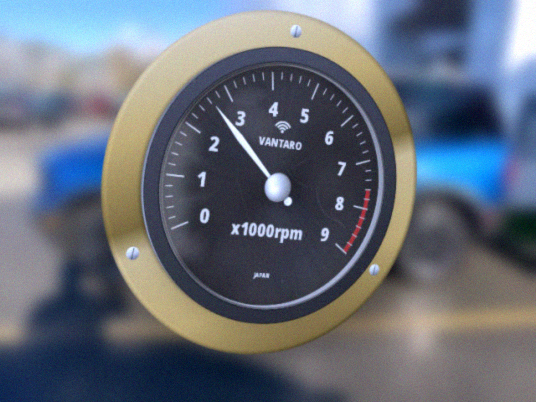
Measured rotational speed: 2600 rpm
